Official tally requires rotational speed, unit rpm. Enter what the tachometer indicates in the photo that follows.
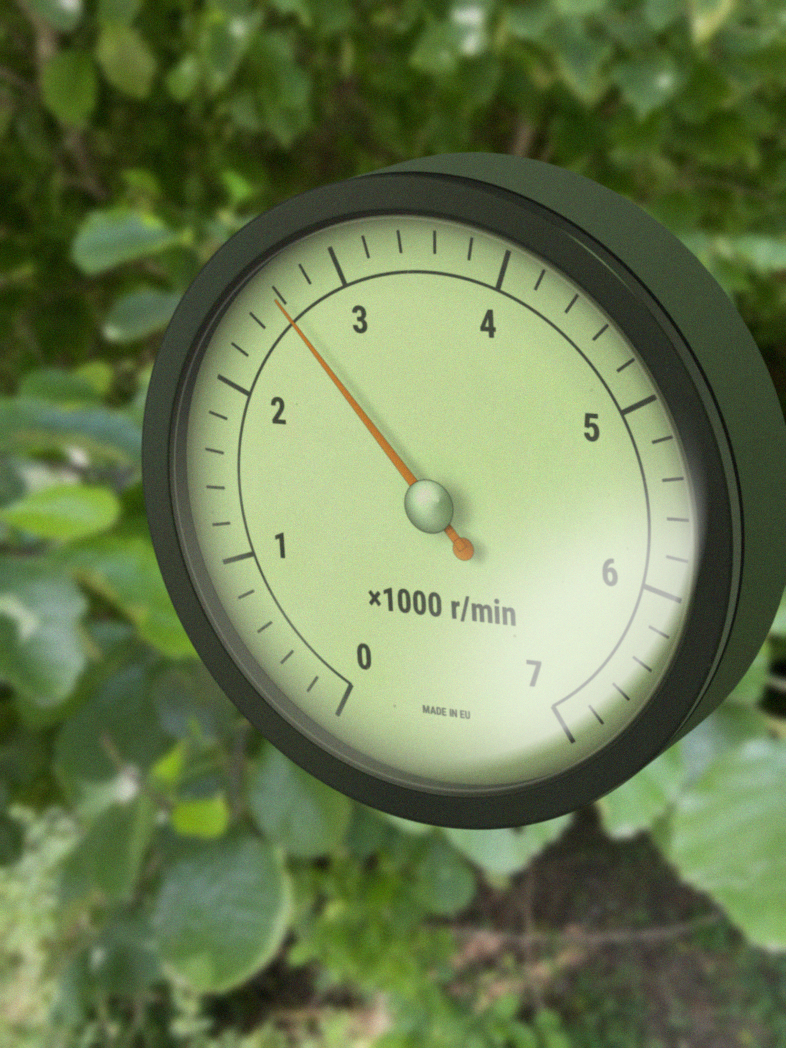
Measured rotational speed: 2600 rpm
